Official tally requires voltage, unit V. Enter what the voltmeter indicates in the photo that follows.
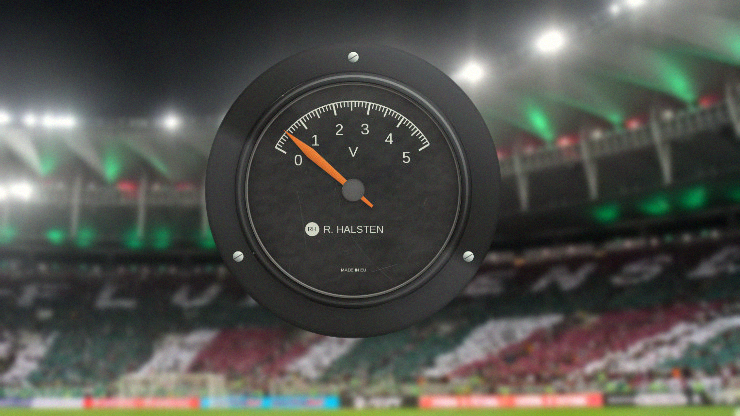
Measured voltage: 0.5 V
